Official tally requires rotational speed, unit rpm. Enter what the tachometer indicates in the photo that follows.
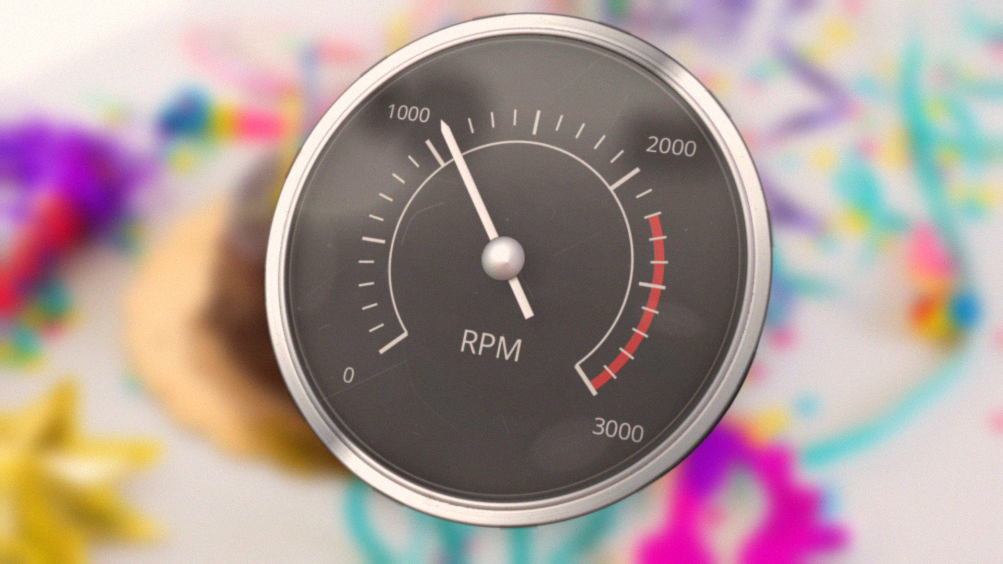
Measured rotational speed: 1100 rpm
